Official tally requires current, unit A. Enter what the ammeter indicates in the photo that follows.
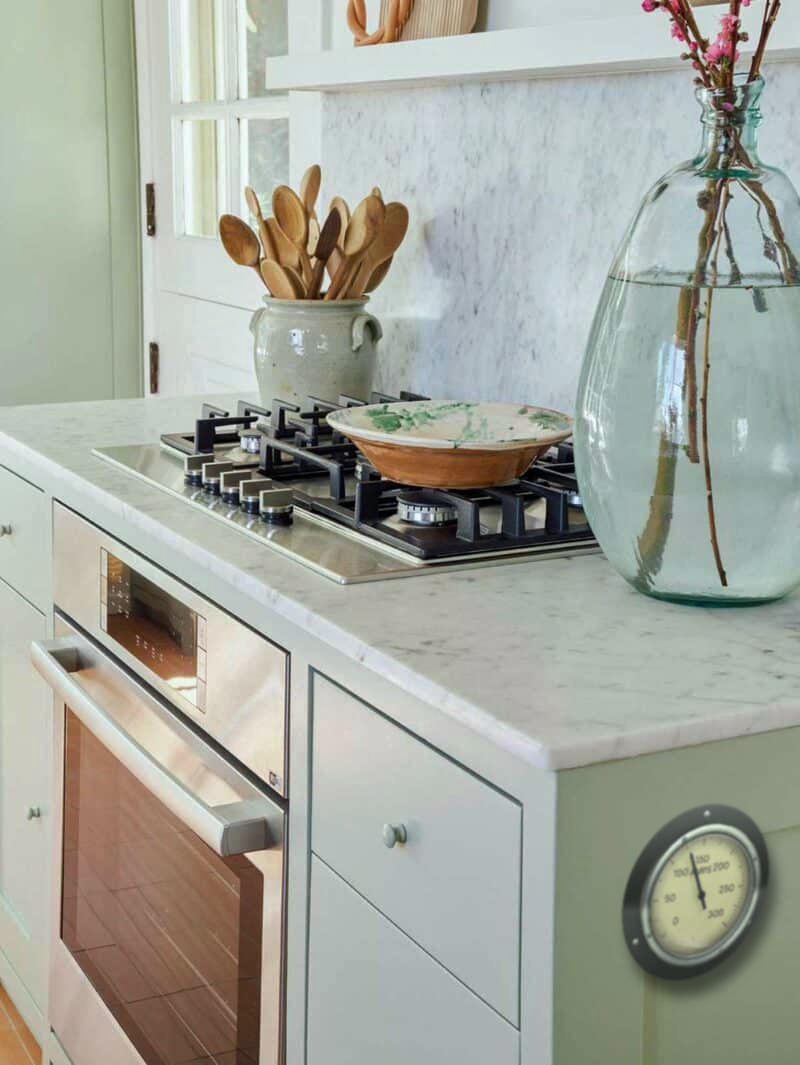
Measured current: 125 A
